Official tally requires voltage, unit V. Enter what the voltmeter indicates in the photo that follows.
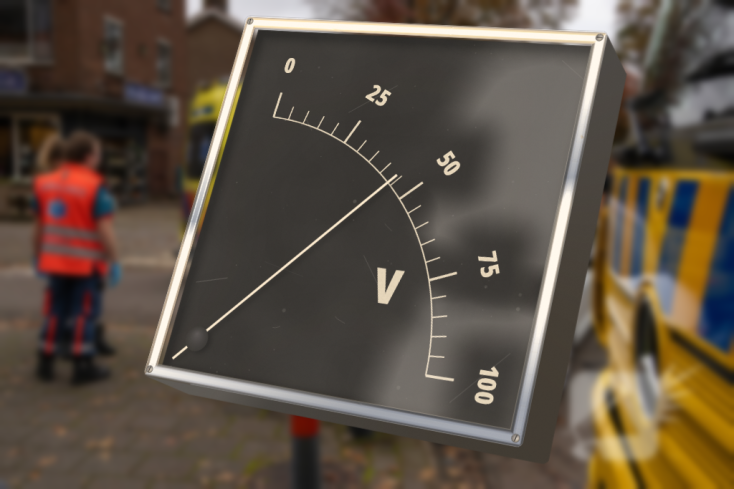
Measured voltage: 45 V
